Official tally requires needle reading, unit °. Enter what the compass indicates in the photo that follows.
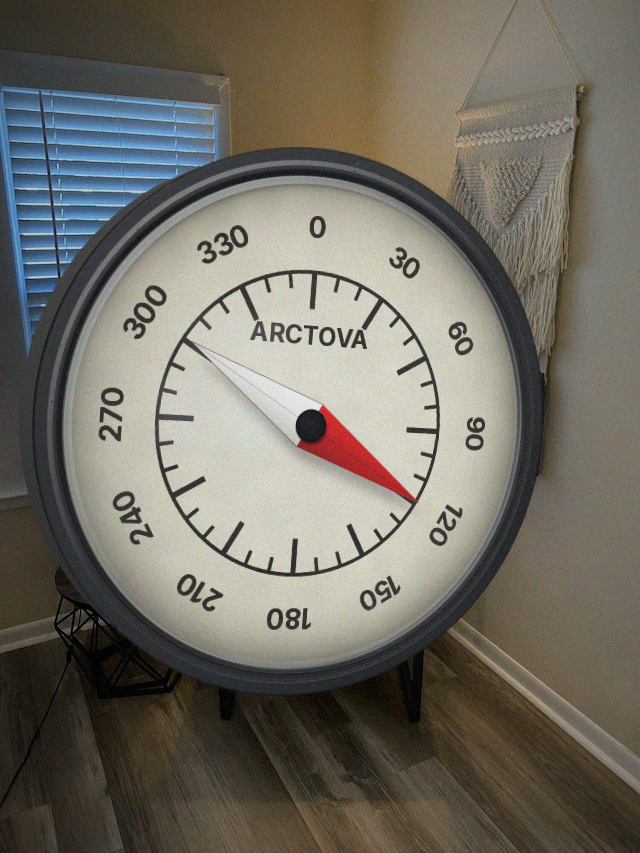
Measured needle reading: 120 °
